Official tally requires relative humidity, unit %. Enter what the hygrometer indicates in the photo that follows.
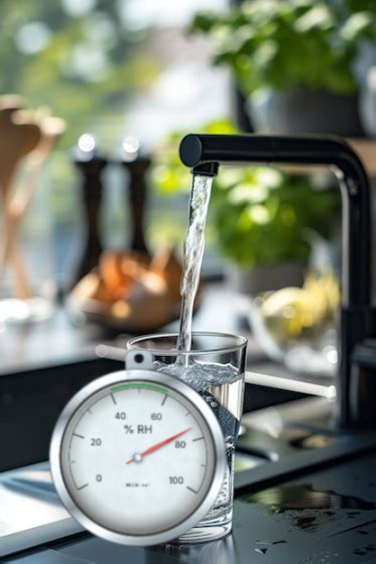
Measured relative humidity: 75 %
